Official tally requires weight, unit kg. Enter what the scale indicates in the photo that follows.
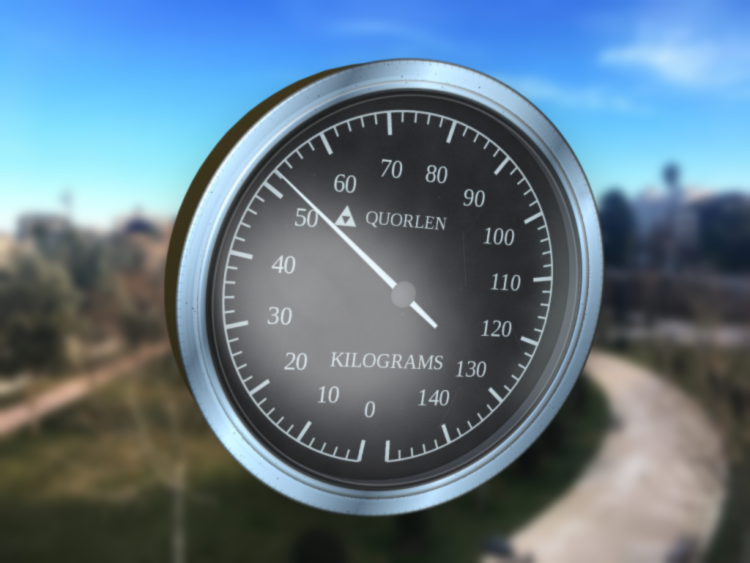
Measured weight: 52 kg
